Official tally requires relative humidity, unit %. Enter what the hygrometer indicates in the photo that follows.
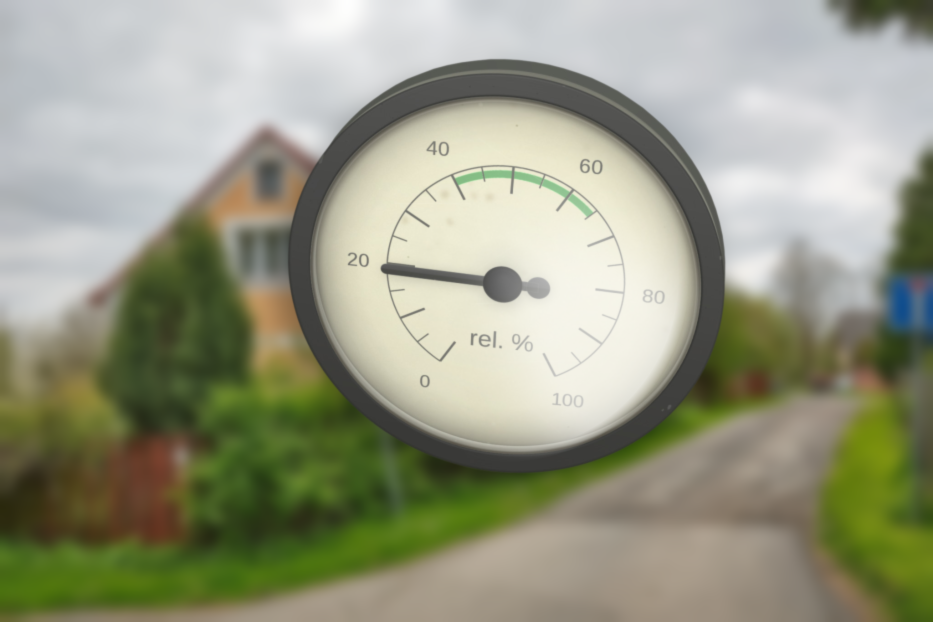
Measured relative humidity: 20 %
